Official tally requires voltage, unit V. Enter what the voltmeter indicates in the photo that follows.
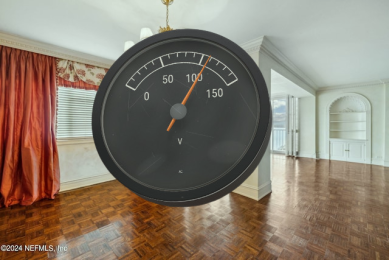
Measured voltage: 110 V
